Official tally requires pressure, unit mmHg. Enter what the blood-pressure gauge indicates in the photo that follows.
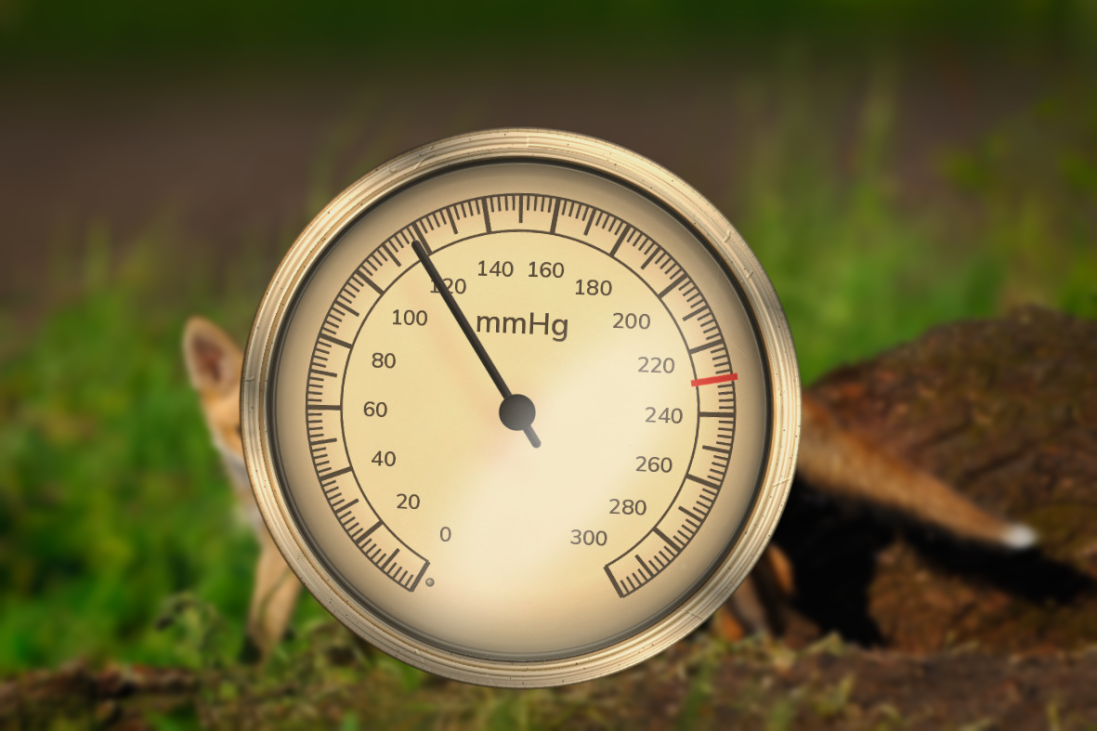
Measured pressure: 118 mmHg
